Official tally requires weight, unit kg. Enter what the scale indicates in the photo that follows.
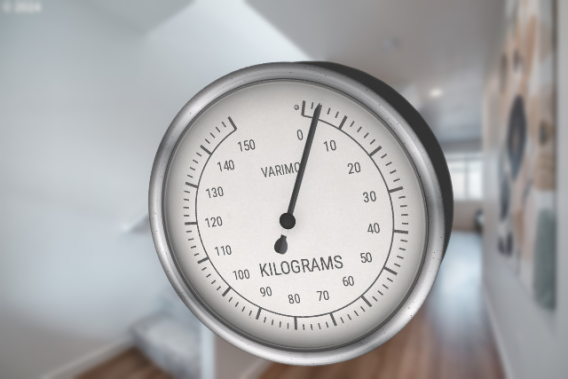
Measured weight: 4 kg
